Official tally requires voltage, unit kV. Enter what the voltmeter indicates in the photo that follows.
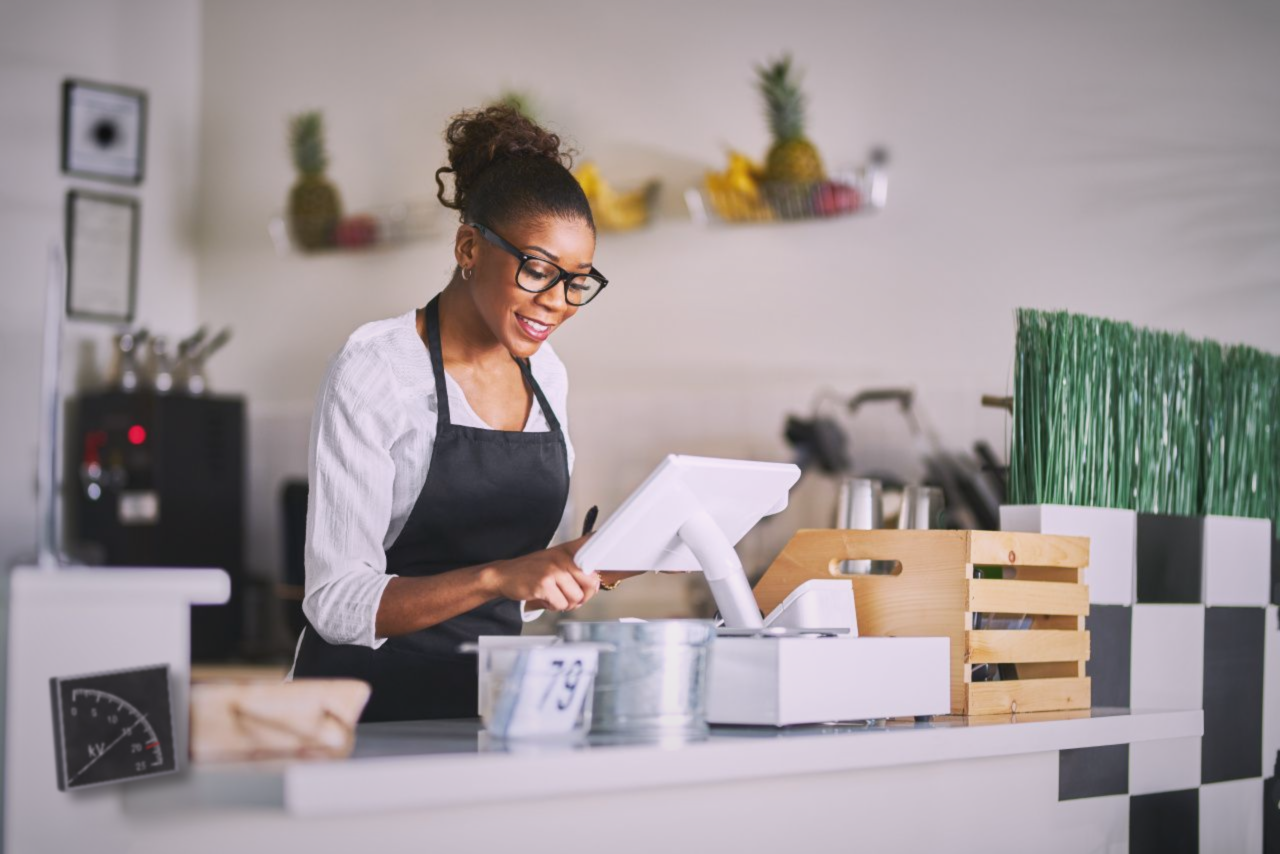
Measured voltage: 15 kV
